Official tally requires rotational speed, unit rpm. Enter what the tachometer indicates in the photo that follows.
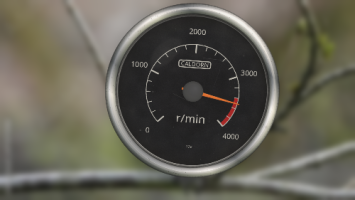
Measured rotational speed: 3500 rpm
